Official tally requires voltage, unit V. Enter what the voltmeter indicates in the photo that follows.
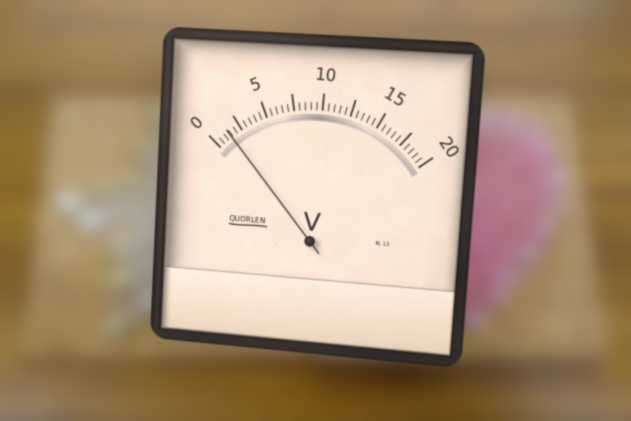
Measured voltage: 1.5 V
